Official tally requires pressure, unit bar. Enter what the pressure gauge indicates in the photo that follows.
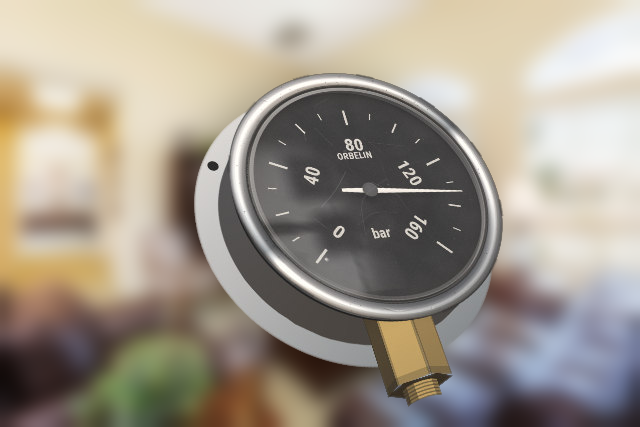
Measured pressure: 135 bar
